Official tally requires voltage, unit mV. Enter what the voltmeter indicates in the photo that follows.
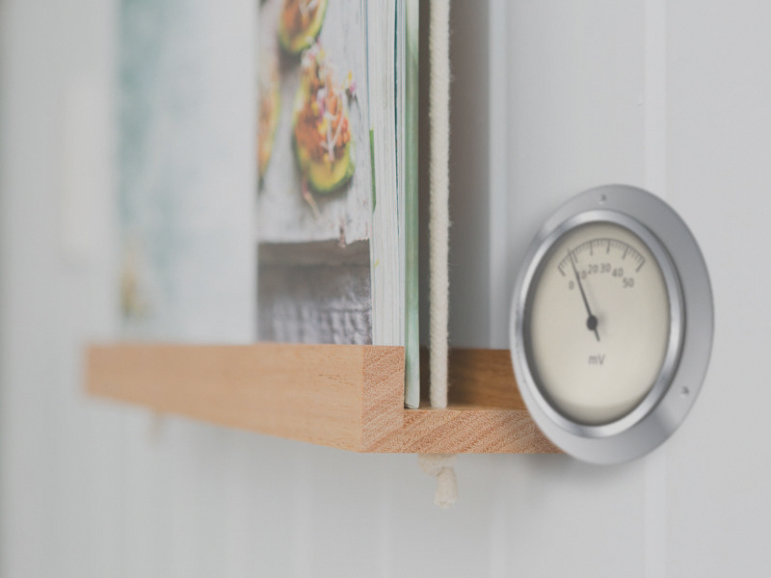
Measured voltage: 10 mV
